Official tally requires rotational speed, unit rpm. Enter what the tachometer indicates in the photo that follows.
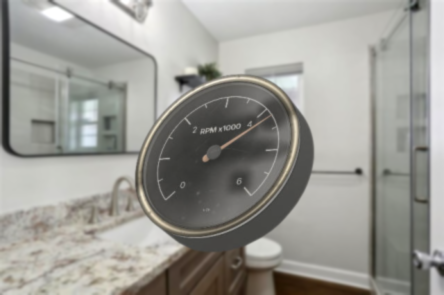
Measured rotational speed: 4250 rpm
